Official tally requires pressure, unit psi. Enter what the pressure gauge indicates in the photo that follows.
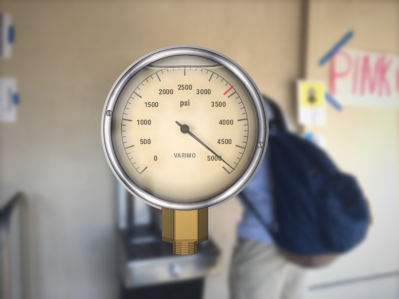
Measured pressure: 4900 psi
